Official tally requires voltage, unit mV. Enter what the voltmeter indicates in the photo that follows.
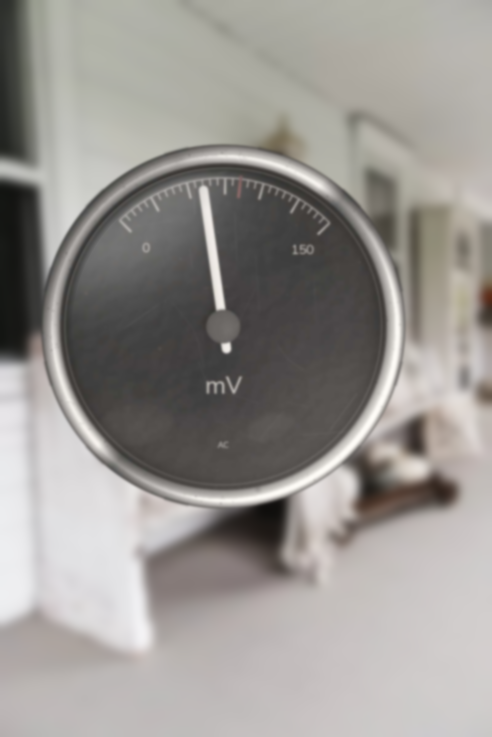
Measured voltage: 60 mV
